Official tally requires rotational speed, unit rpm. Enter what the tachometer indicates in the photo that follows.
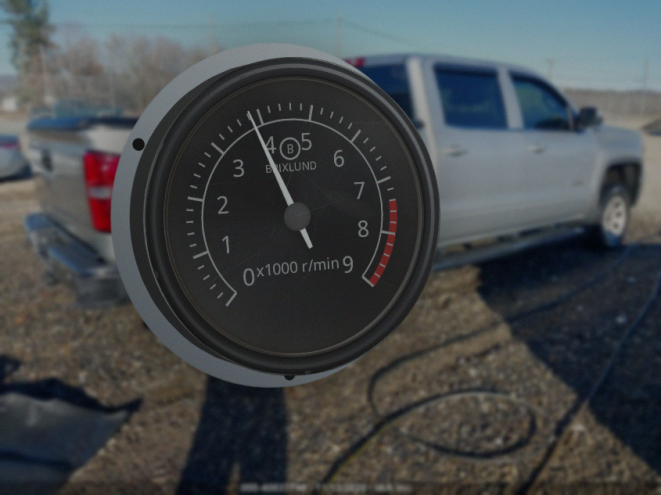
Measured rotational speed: 3800 rpm
